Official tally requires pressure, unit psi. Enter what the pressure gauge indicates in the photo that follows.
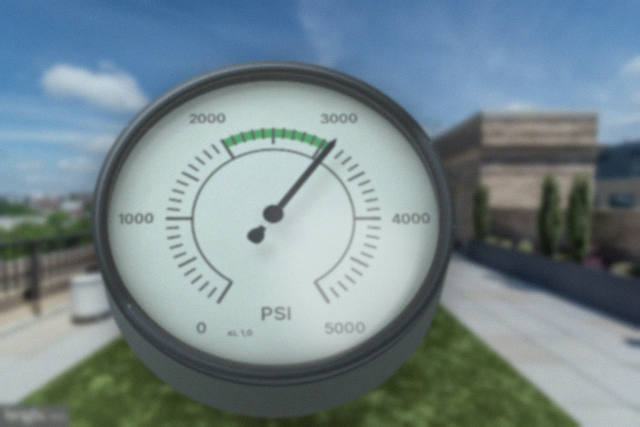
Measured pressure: 3100 psi
